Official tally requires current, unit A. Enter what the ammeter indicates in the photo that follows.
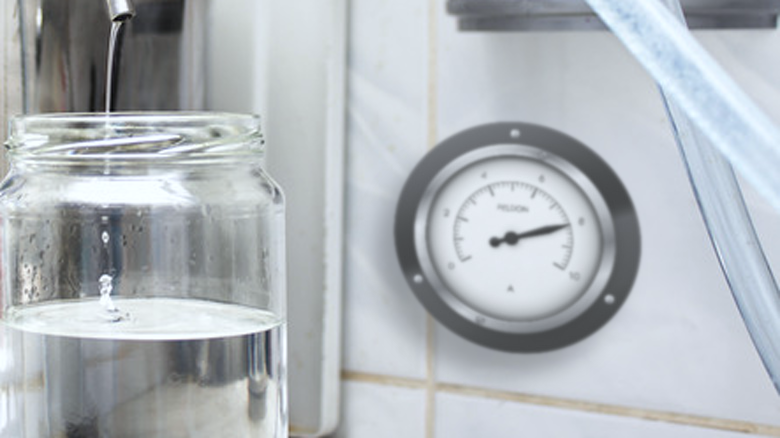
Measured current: 8 A
